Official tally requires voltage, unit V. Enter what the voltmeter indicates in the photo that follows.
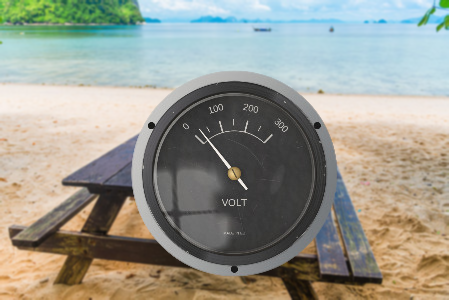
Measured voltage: 25 V
